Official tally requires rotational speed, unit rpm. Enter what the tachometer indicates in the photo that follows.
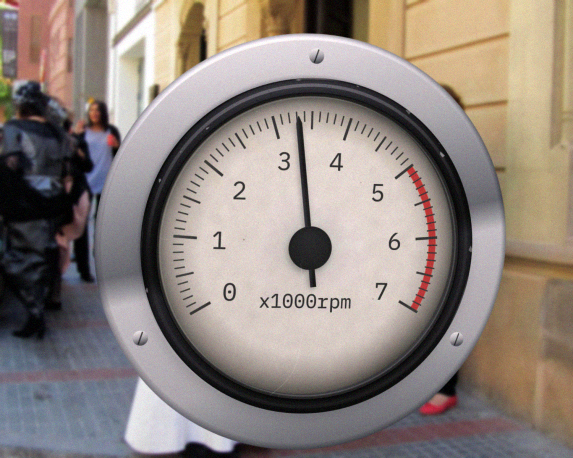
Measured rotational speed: 3300 rpm
